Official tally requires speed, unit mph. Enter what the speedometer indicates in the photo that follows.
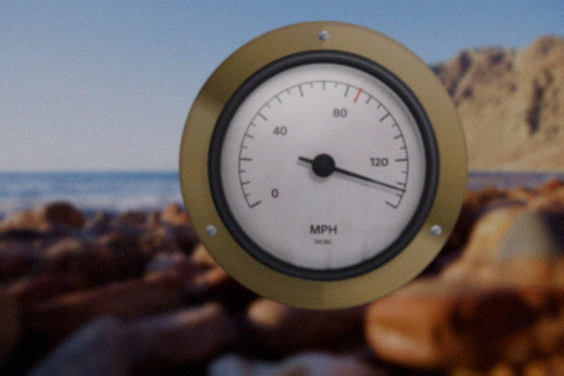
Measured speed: 132.5 mph
